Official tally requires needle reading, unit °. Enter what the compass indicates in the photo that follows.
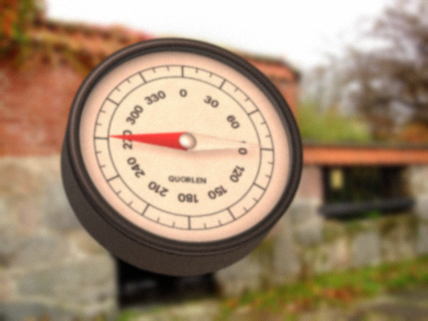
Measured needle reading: 270 °
